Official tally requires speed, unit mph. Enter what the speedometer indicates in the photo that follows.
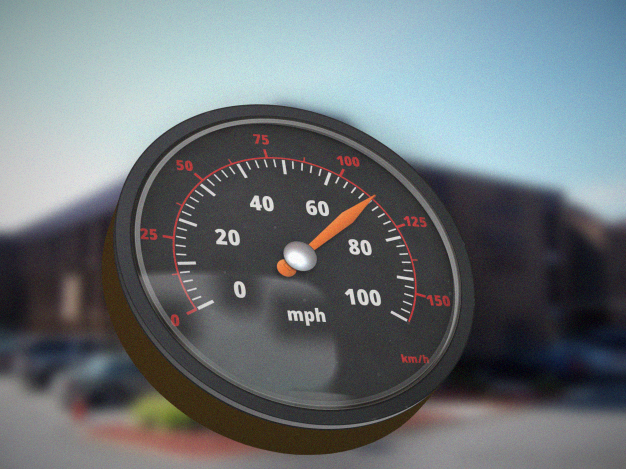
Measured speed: 70 mph
